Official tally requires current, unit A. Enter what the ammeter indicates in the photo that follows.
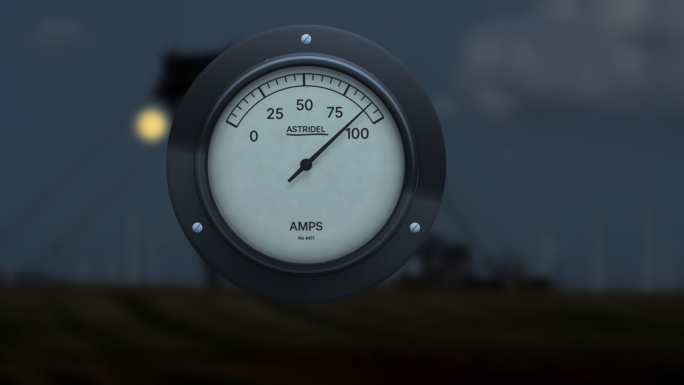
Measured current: 90 A
